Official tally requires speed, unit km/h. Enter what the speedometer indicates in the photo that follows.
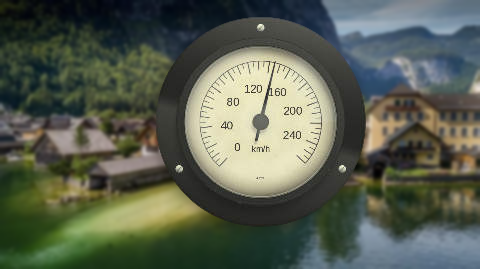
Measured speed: 145 km/h
